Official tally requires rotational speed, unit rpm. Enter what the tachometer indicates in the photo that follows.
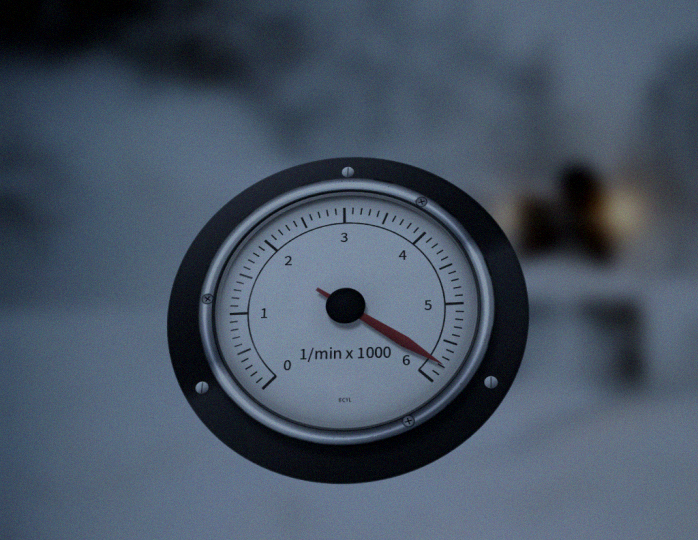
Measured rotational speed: 5800 rpm
